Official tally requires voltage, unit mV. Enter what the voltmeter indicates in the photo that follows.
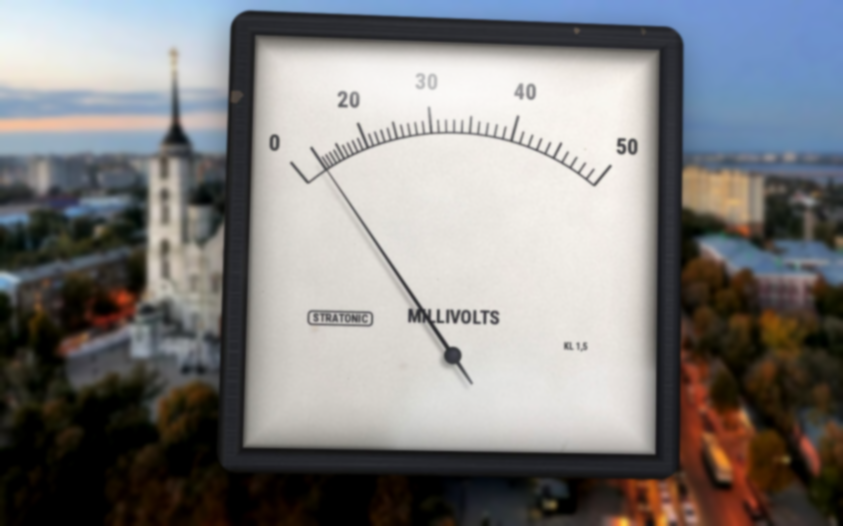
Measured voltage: 10 mV
